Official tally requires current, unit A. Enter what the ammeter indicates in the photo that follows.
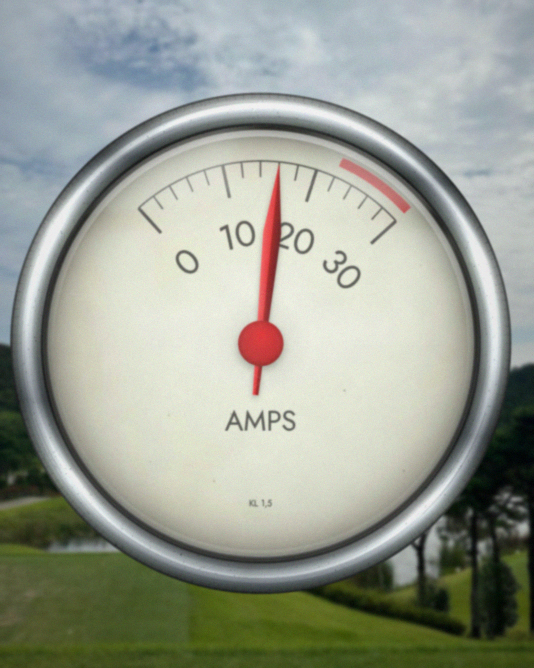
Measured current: 16 A
